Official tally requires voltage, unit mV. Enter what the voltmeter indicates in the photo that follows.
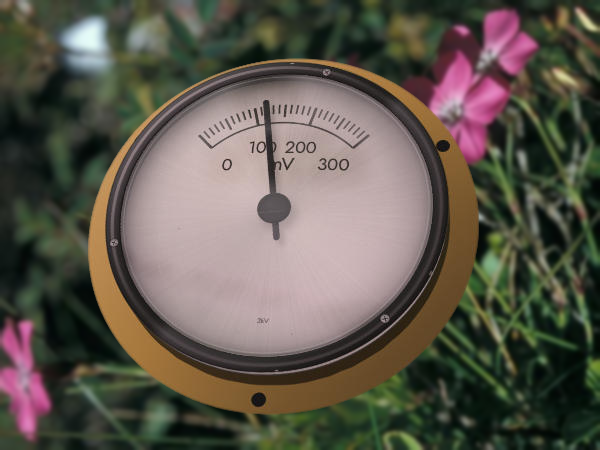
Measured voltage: 120 mV
